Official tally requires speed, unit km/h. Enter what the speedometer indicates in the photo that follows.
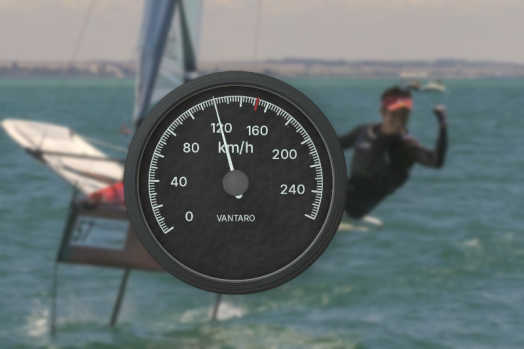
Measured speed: 120 km/h
